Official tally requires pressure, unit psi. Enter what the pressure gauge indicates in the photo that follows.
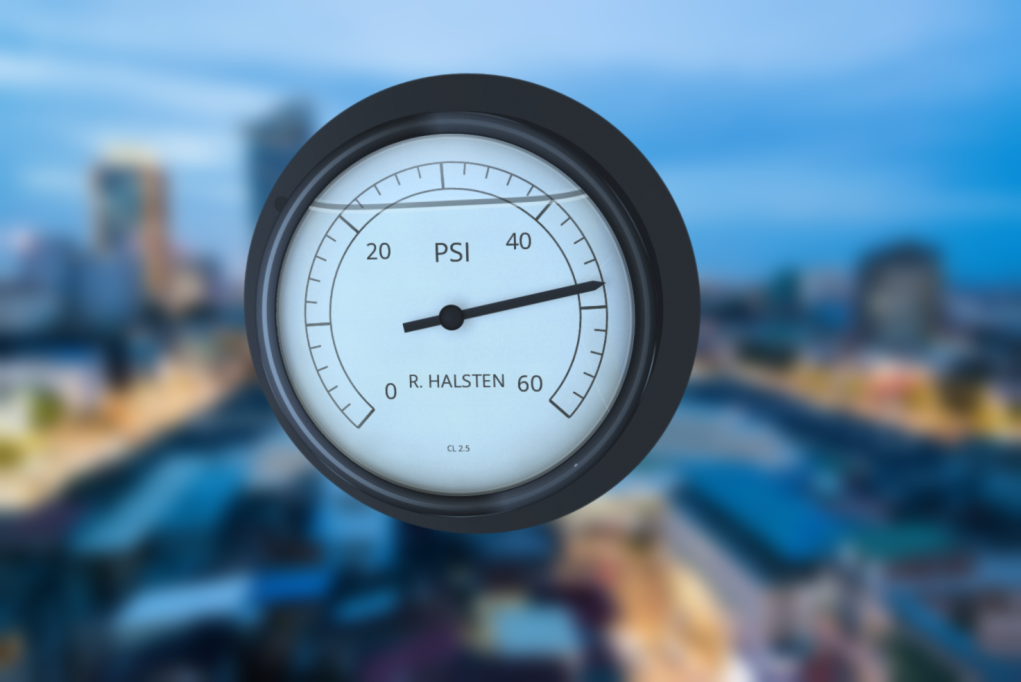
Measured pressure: 48 psi
